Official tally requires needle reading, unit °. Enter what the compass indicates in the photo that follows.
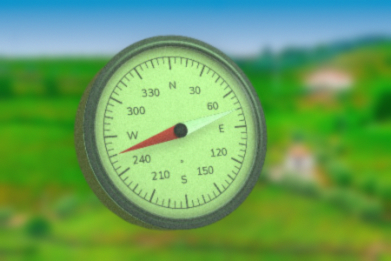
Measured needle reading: 255 °
